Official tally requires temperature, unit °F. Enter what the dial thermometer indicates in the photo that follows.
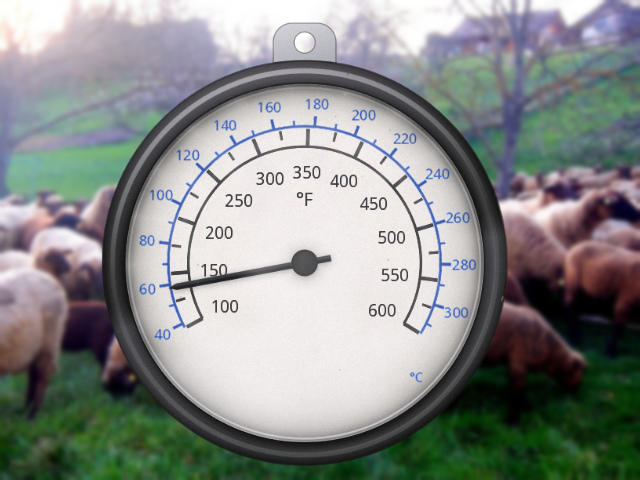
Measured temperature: 137.5 °F
